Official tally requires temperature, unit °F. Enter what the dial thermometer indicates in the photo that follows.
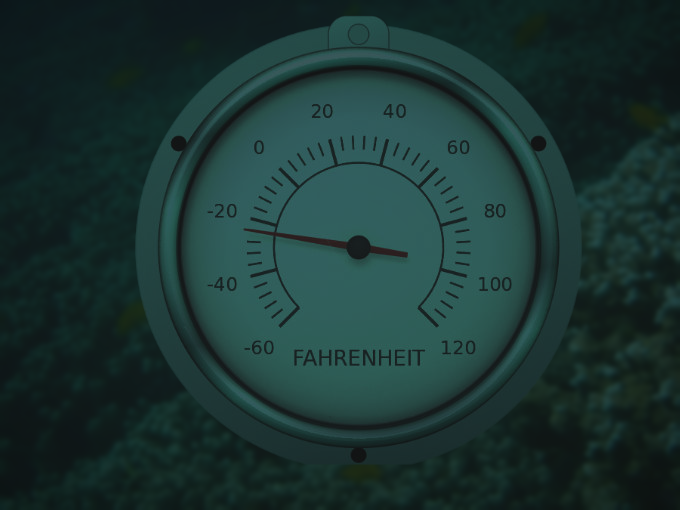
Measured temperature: -24 °F
